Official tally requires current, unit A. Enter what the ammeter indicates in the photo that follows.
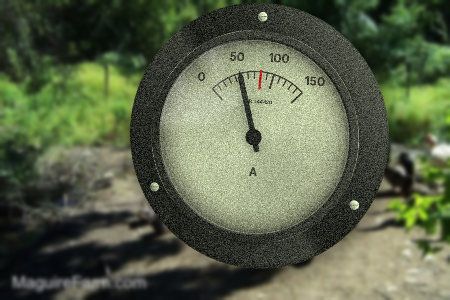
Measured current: 50 A
